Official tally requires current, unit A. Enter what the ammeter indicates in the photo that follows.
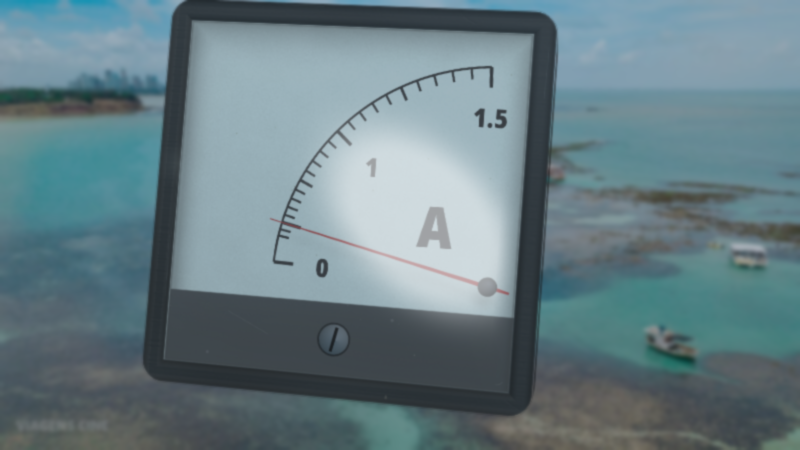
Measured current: 0.5 A
